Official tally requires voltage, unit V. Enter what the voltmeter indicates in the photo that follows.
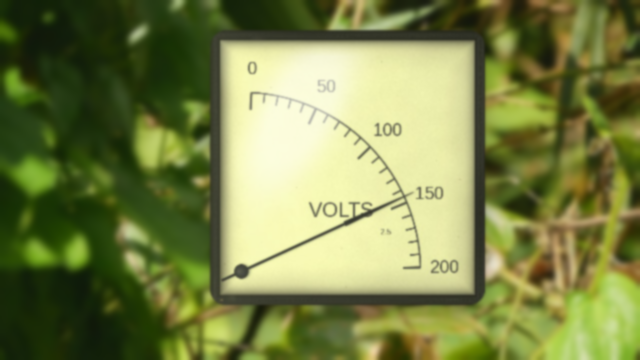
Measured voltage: 145 V
